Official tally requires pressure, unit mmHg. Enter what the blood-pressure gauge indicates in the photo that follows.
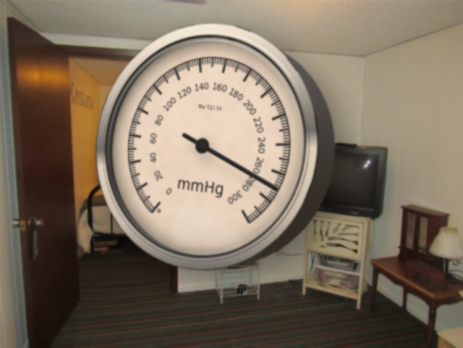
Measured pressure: 270 mmHg
